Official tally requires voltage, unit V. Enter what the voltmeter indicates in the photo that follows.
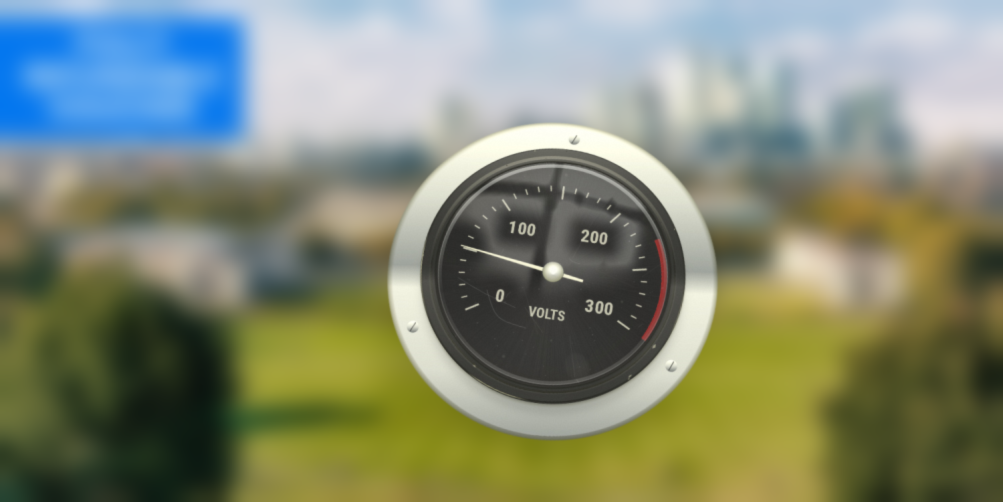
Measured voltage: 50 V
